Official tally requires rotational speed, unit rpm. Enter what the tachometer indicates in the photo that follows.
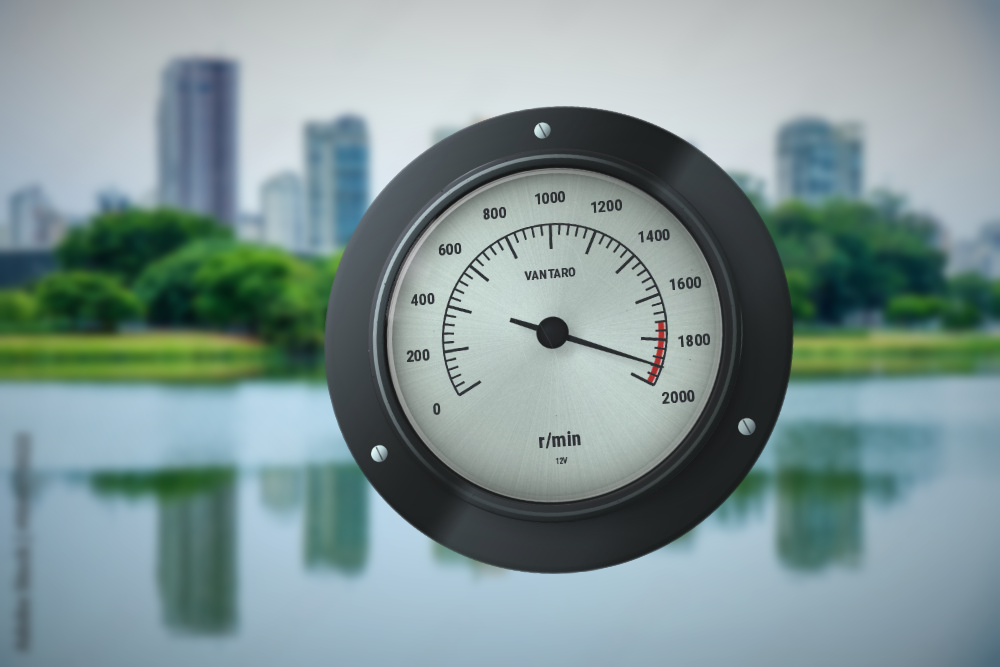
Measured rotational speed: 1920 rpm
